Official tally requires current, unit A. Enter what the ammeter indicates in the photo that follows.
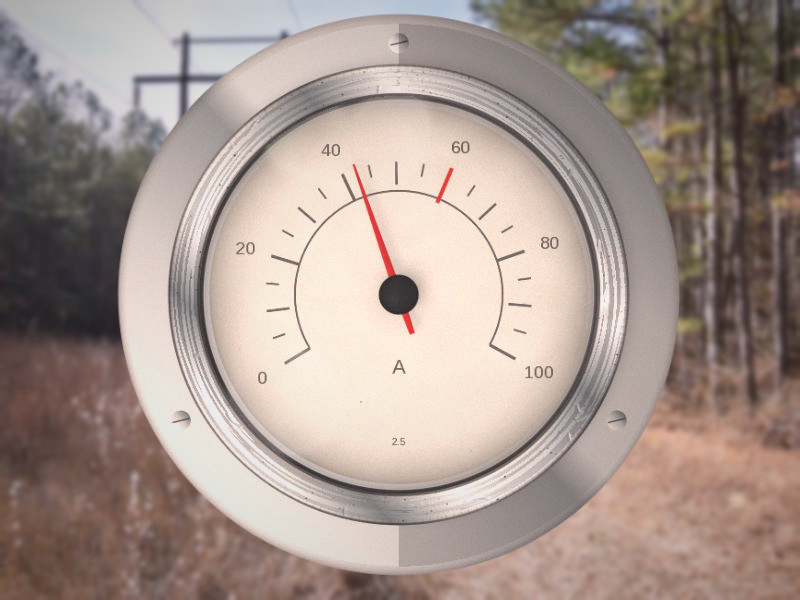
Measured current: 42.5 A
